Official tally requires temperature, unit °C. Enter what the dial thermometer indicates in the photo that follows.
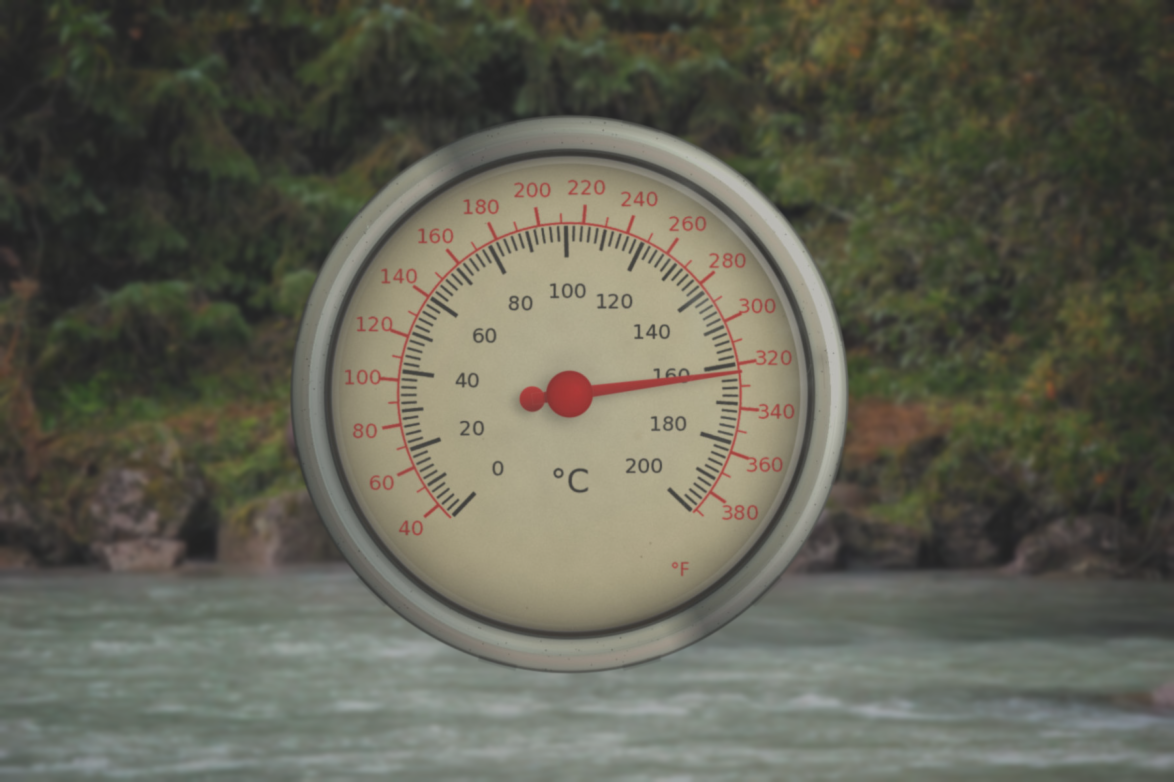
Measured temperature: 162 °C
